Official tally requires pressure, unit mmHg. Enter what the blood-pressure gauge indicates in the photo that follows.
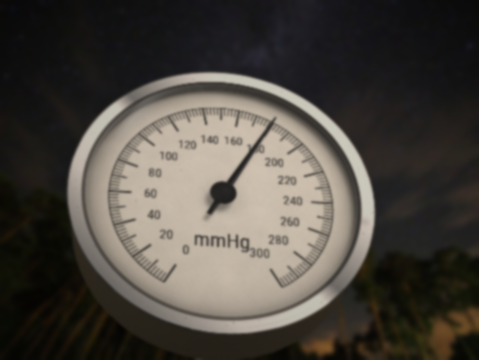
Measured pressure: 180 mmHg
